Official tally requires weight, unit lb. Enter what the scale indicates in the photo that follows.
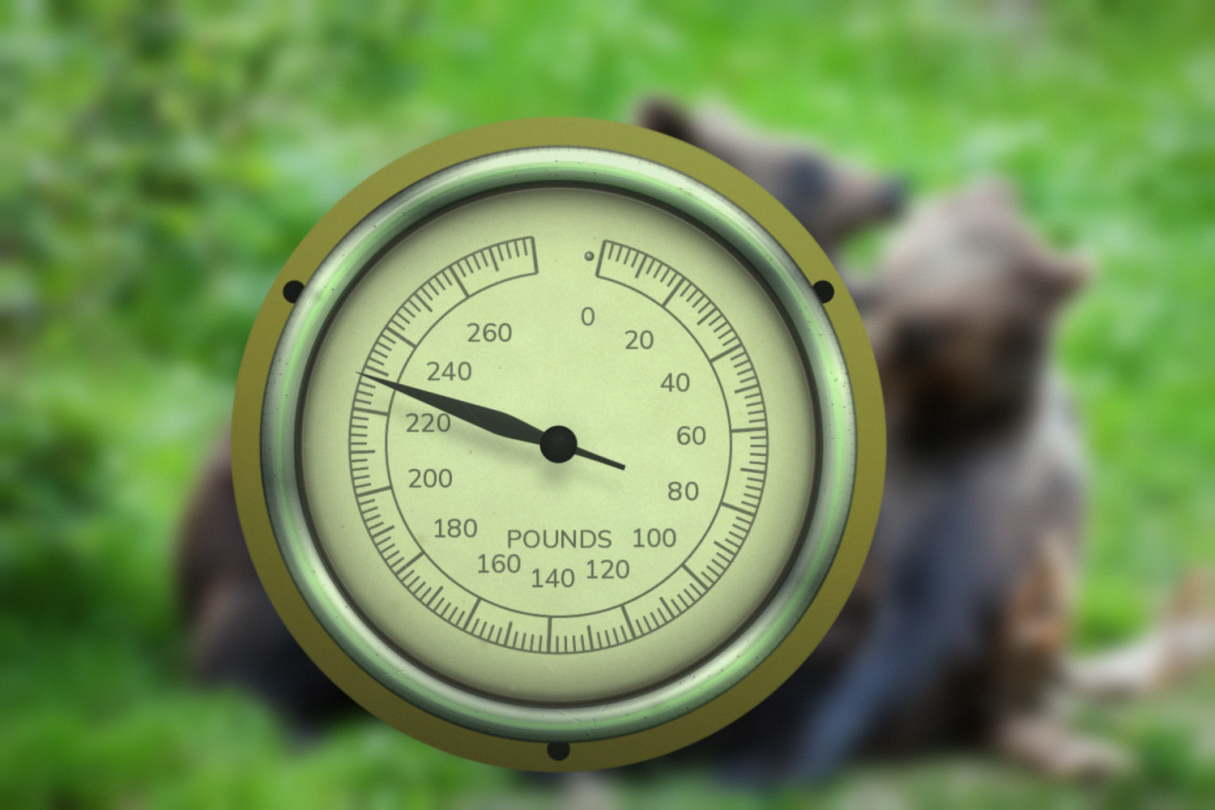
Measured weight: 228 lb
